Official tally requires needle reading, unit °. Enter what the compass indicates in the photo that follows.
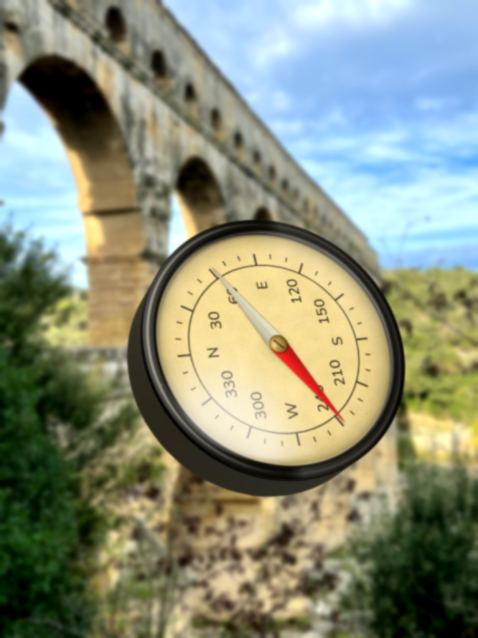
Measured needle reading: 240 °
